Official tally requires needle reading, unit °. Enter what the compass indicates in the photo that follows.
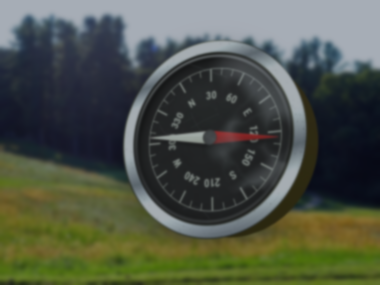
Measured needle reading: 125 °
